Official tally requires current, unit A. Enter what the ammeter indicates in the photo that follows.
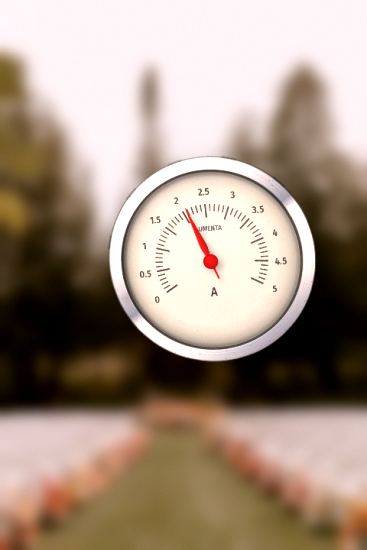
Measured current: 2.1 A
